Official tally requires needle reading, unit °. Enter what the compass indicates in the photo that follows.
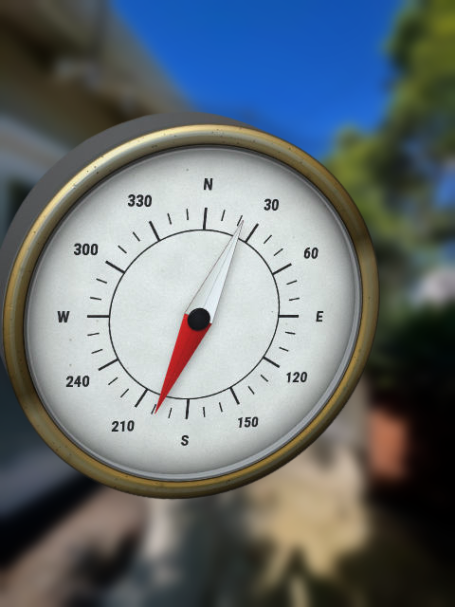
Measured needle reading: 200 °
